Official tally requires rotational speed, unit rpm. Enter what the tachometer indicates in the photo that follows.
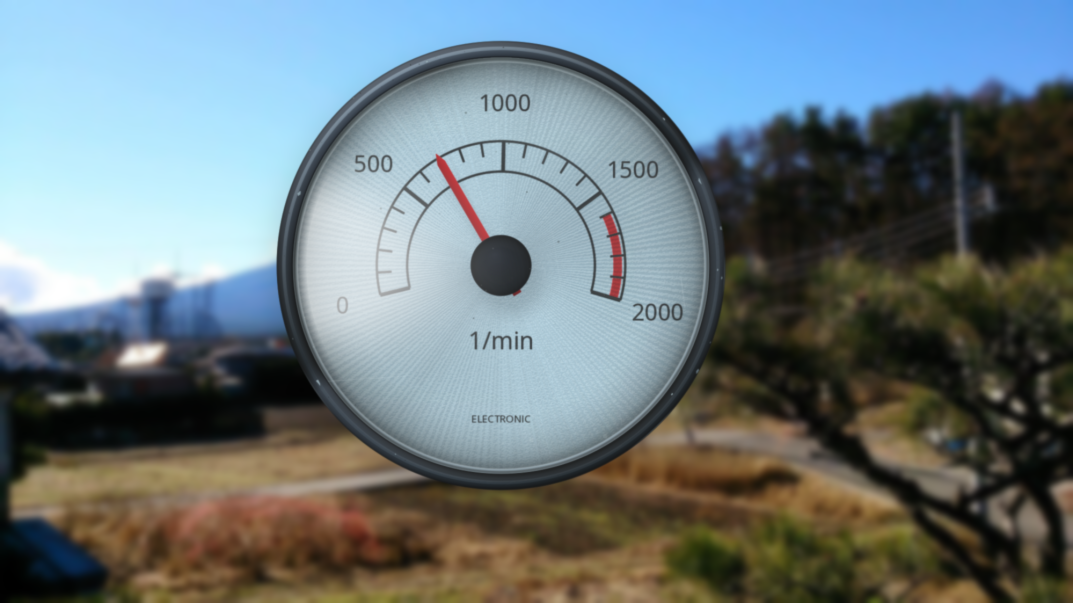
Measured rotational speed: 700 rpm
